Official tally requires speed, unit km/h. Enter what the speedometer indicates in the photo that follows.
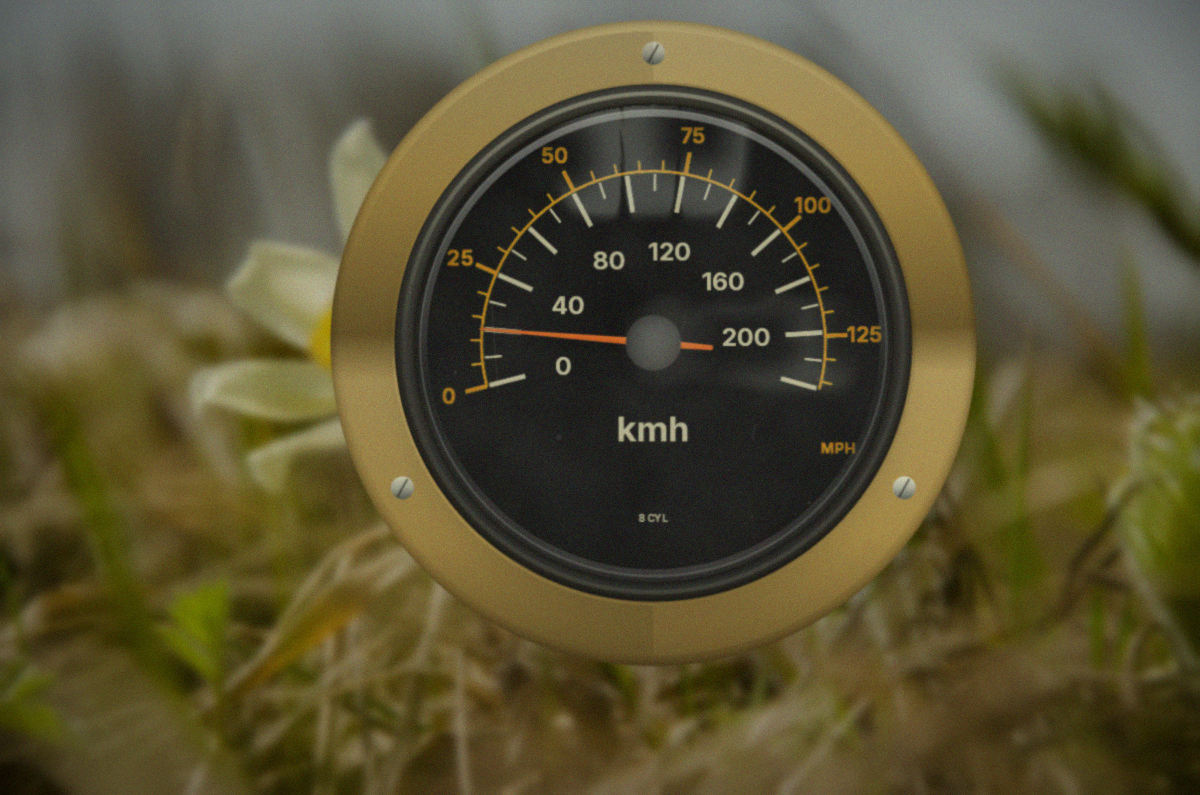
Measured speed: 20 km/h
